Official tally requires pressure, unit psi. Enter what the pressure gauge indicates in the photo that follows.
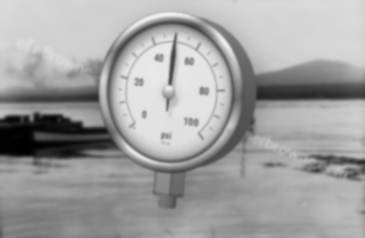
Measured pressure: 50 psi
